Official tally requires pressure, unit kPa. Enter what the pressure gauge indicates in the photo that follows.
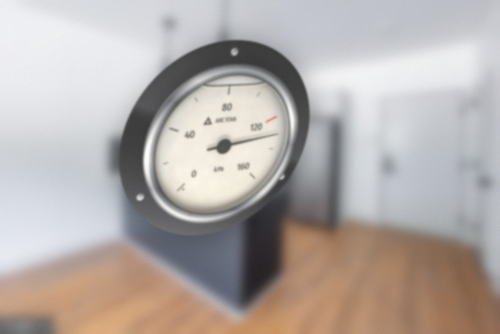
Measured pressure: 130 kPa
